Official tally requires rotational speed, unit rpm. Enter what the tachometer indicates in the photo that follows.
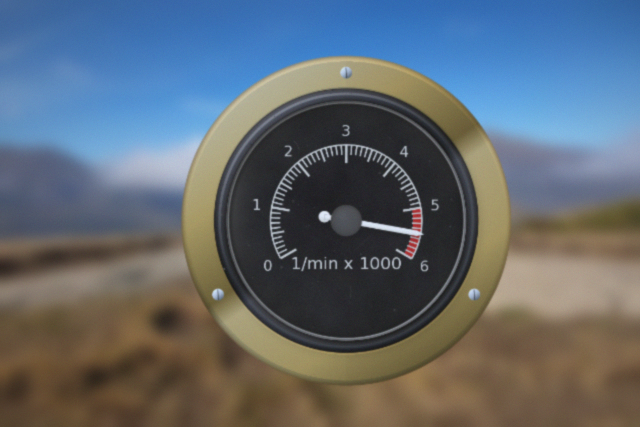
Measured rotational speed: 5500 rpm
